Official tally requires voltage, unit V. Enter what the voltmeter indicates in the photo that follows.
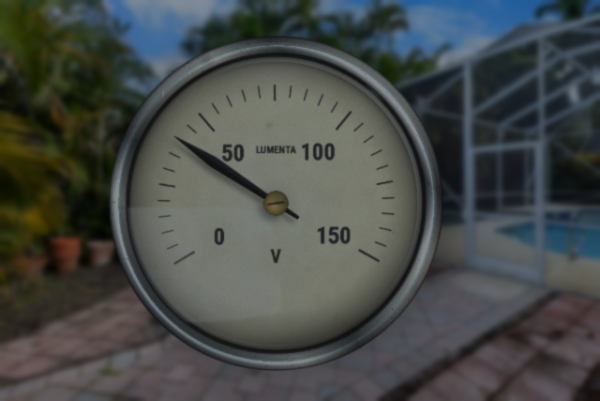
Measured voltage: 40 V
